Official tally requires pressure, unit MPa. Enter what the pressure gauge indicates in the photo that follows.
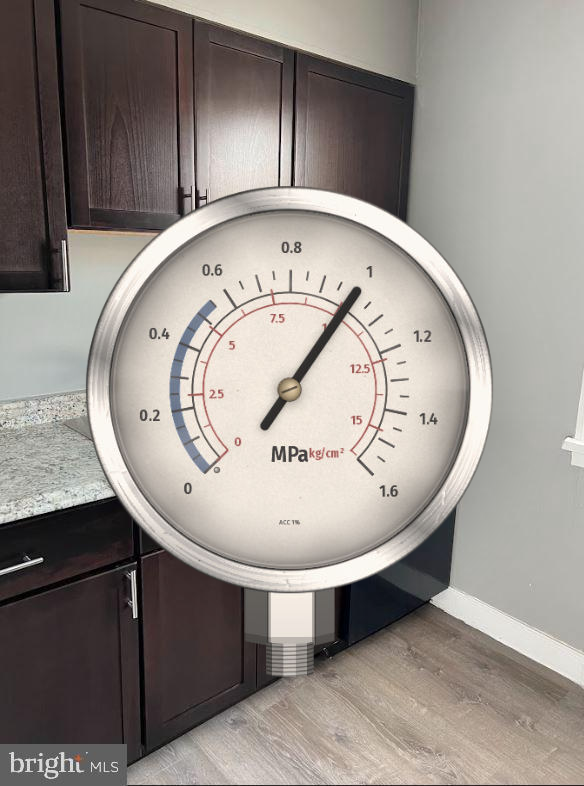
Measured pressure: 1 MPa
